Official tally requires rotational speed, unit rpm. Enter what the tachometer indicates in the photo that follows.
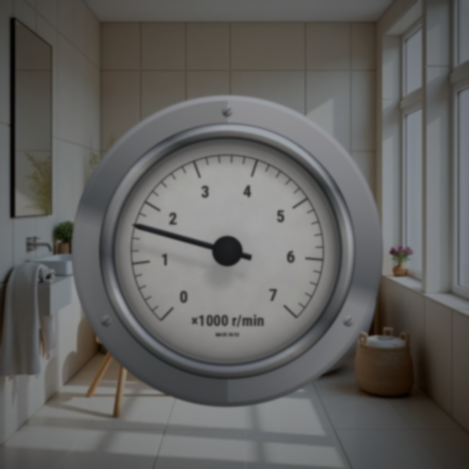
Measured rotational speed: 1600 rpm
